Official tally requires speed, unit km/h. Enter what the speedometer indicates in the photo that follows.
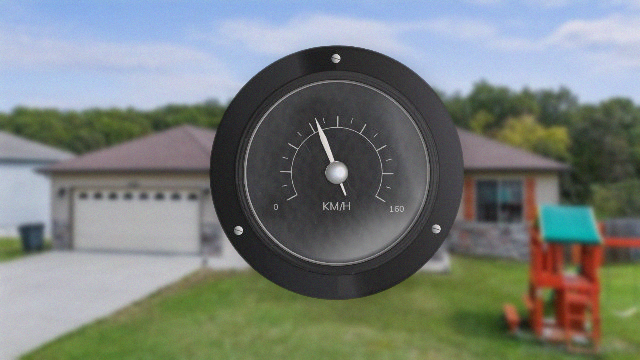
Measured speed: 65 km/h
